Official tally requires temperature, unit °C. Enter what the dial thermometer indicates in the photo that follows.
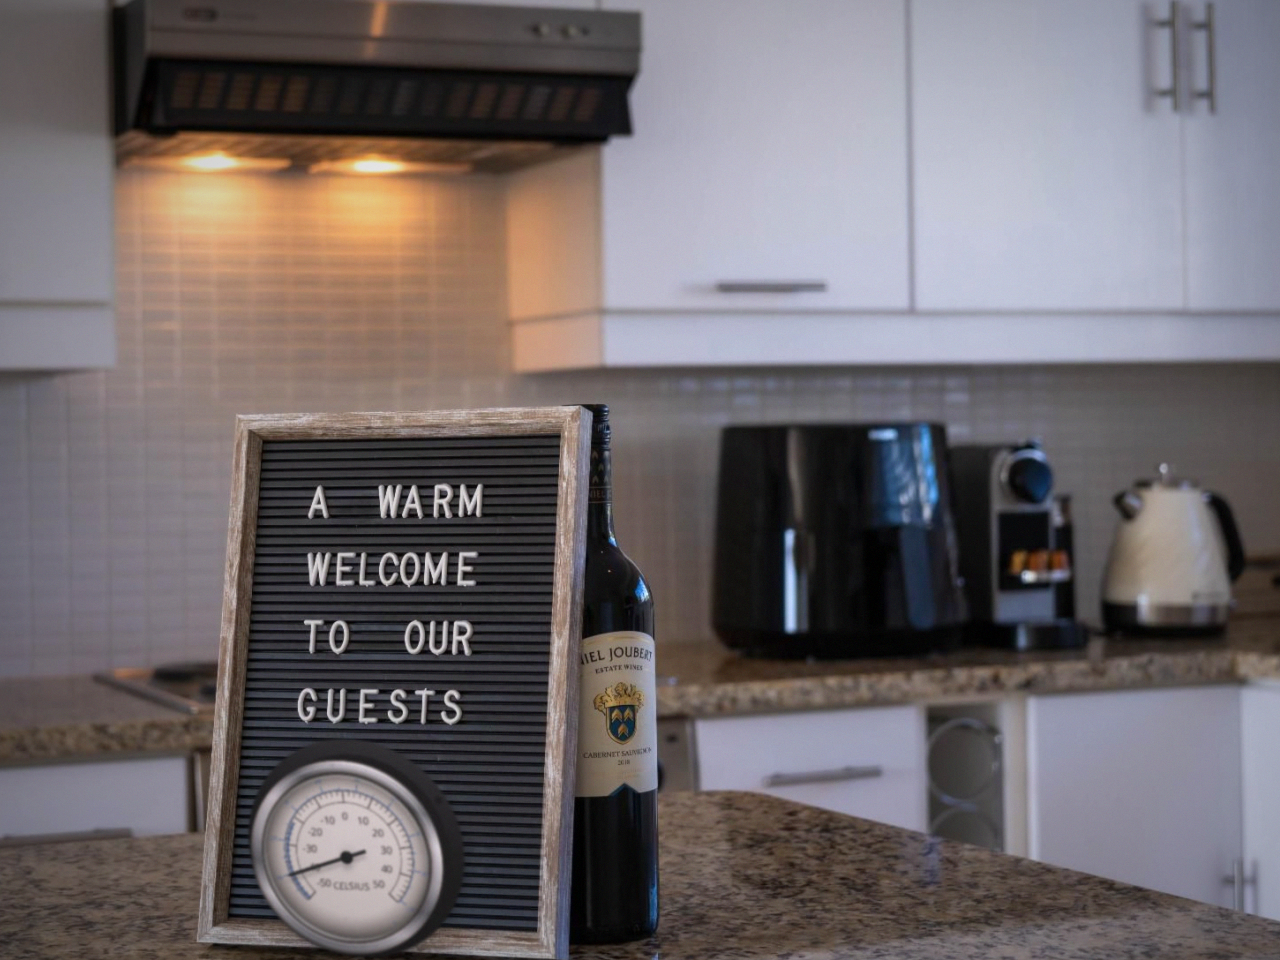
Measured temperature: -40 °C
